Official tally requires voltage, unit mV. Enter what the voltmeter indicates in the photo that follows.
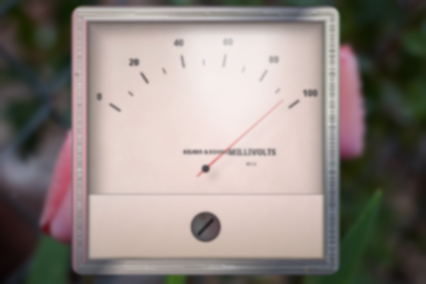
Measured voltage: 95 mV
